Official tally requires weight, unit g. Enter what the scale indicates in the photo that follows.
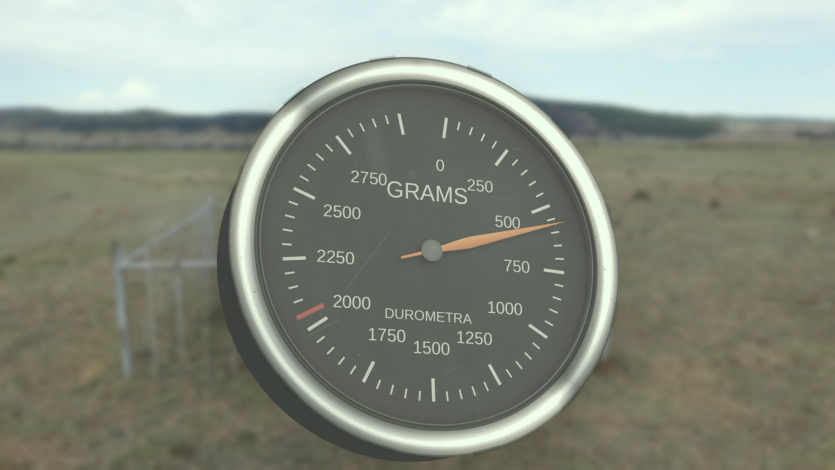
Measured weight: 575 g
